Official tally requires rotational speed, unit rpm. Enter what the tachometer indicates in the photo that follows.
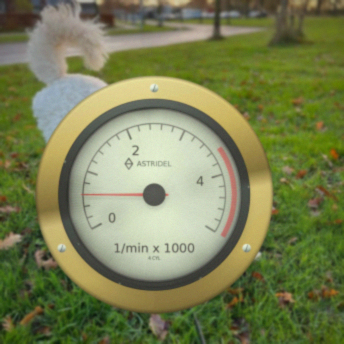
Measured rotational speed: 600 rpm
